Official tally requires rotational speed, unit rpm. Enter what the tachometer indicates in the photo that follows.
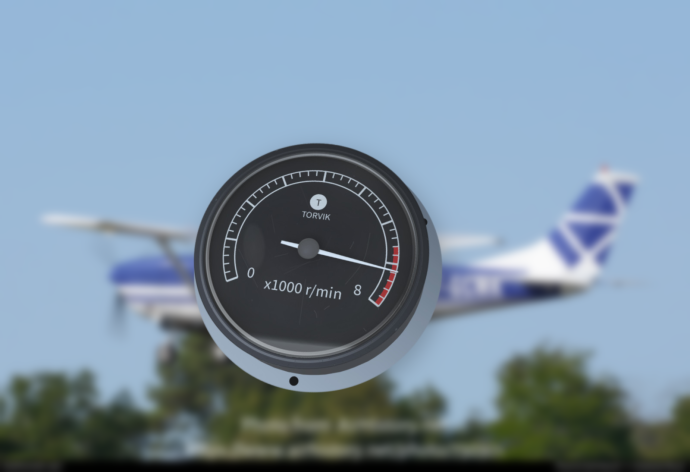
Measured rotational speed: 7200 rpm
